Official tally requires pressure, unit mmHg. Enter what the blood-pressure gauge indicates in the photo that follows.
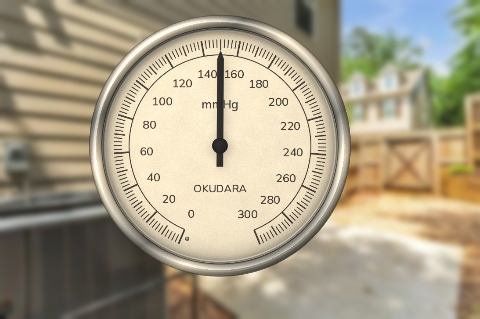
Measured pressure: 150 mmHg
